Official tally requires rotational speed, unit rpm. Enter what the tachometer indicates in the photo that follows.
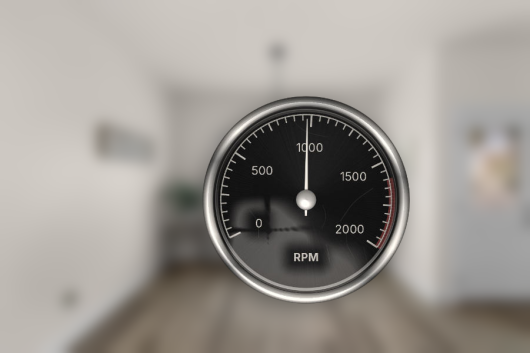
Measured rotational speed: 975 rpm
